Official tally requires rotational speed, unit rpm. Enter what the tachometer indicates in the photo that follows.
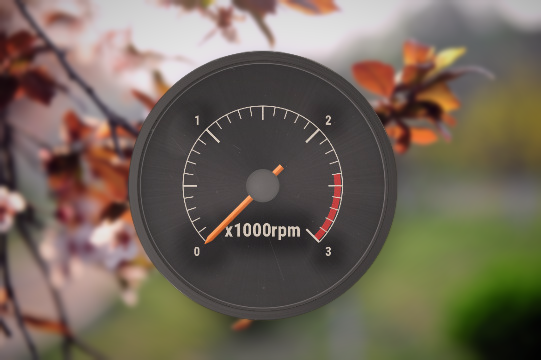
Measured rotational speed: 0 rpm
